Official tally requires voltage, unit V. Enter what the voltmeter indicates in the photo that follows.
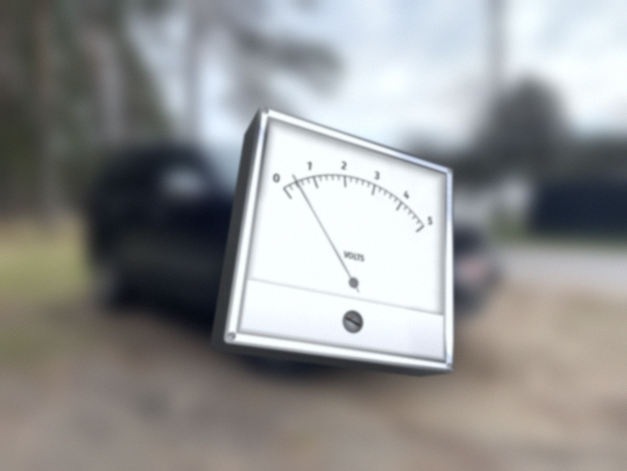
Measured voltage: 0.4 V
